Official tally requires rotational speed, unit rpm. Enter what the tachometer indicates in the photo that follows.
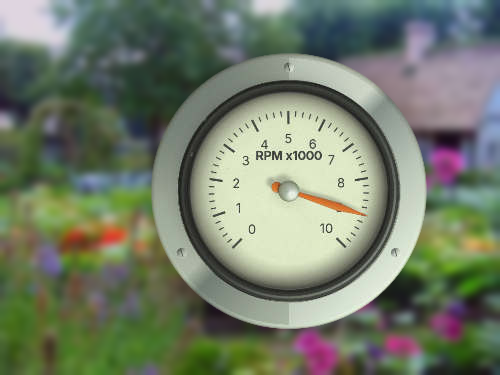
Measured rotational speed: 9000 rpm
